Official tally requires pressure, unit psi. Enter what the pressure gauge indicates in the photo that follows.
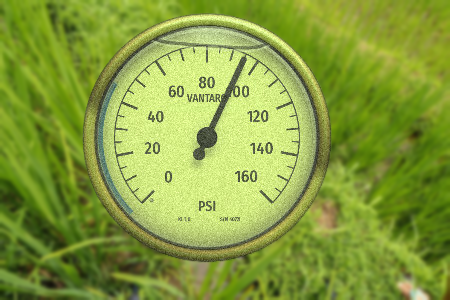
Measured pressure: 95 psi
